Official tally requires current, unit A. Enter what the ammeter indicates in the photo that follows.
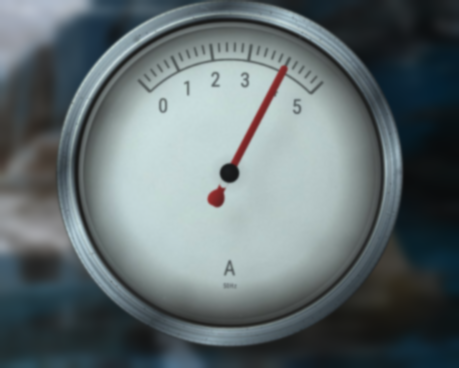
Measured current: 4 A
